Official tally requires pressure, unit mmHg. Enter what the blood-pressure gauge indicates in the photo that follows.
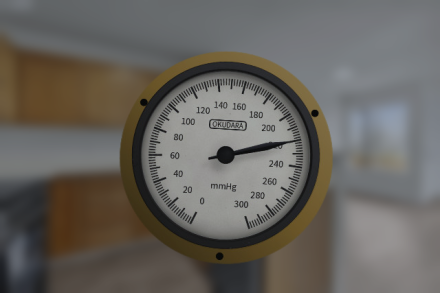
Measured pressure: 220 mmHg
